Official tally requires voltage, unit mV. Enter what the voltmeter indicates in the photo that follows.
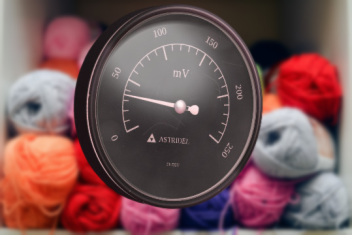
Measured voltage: 35 mV
